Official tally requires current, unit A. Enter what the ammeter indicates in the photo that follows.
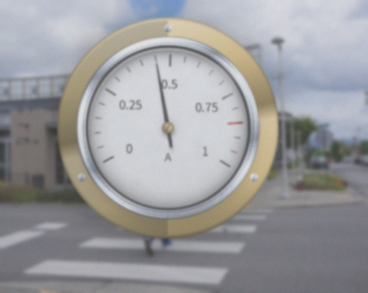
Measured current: 0.45 A
